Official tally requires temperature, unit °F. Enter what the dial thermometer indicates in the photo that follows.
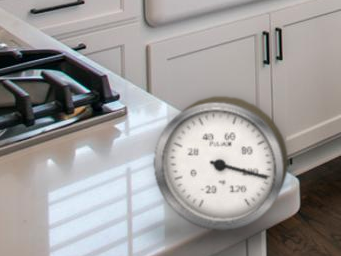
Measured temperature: 100 °F
